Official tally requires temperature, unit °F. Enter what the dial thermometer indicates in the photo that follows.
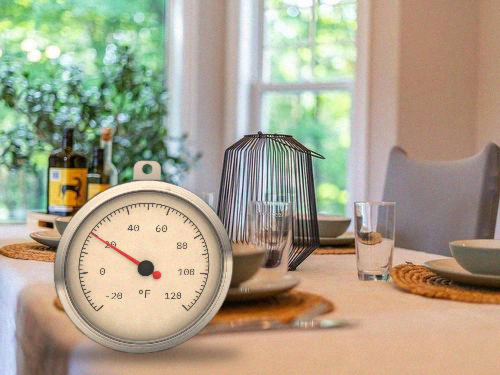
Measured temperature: 20 °F
